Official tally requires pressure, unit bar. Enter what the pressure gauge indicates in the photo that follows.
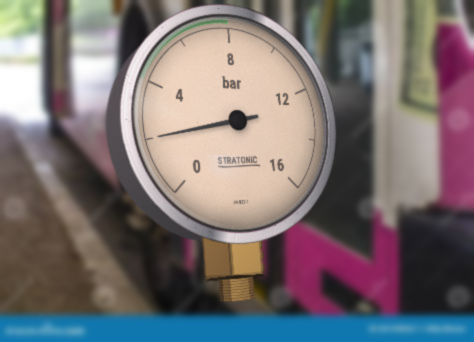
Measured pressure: 2 bar
